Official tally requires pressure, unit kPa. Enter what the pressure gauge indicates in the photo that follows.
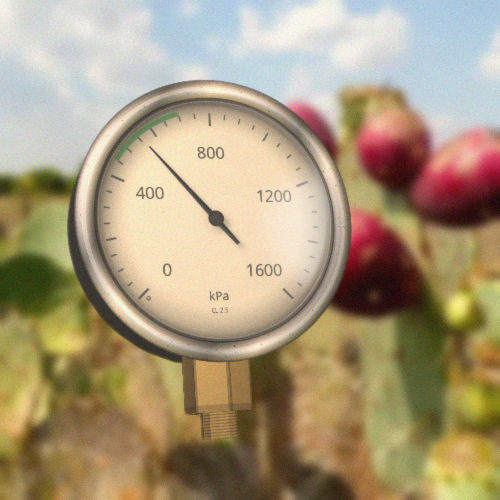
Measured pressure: 550 kPa
